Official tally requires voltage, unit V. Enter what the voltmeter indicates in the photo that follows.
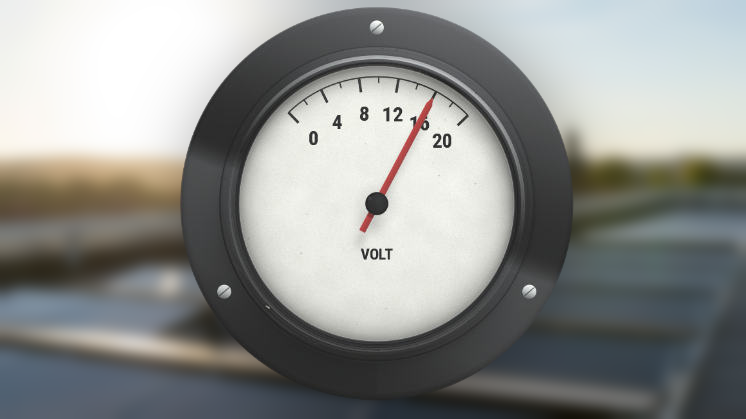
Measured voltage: 16 V
